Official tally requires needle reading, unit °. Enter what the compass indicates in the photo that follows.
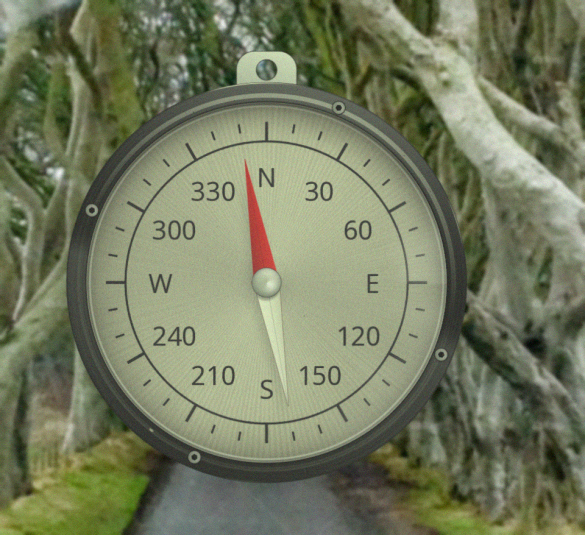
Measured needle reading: 350 °
